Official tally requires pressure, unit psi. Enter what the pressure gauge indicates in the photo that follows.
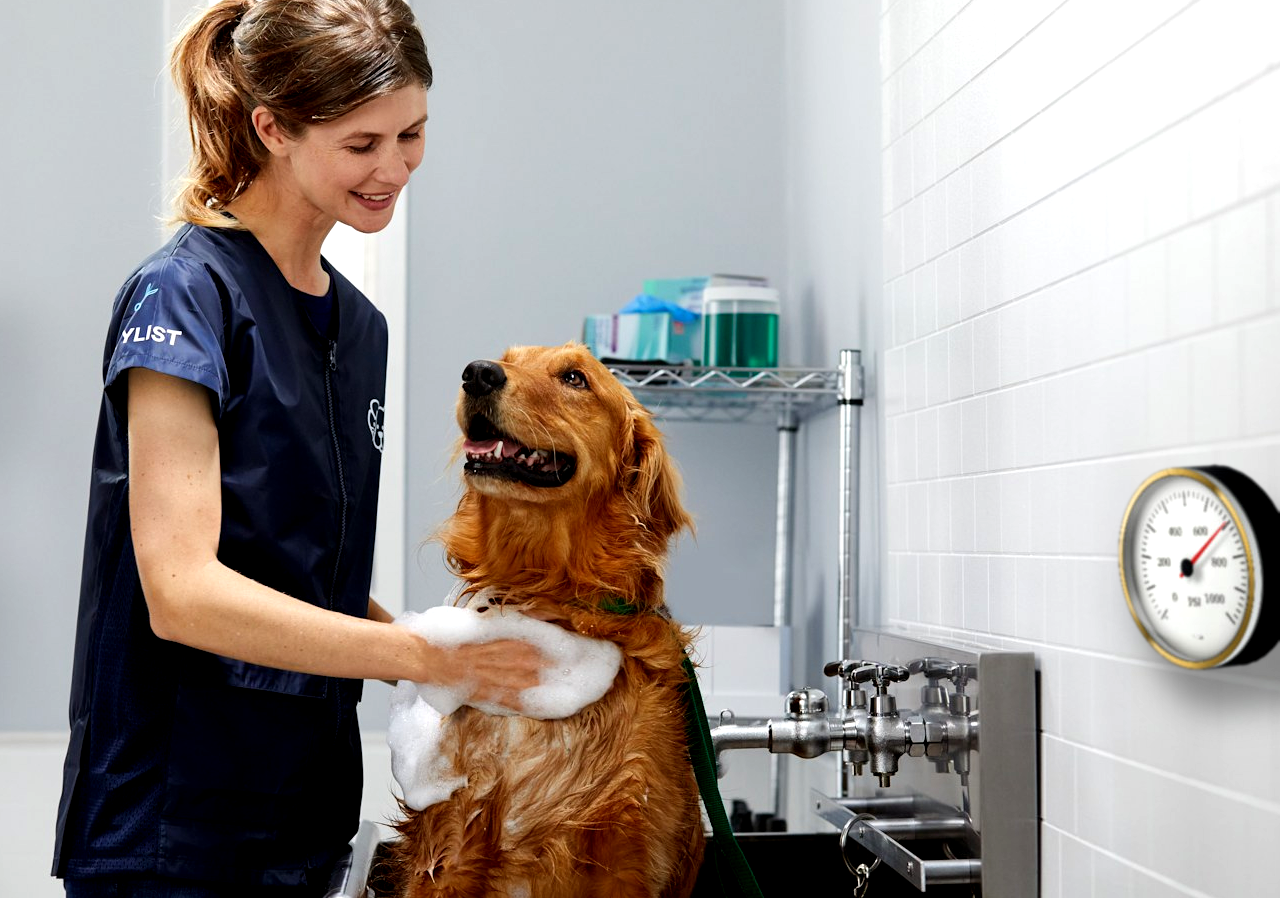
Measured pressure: 700 psi
